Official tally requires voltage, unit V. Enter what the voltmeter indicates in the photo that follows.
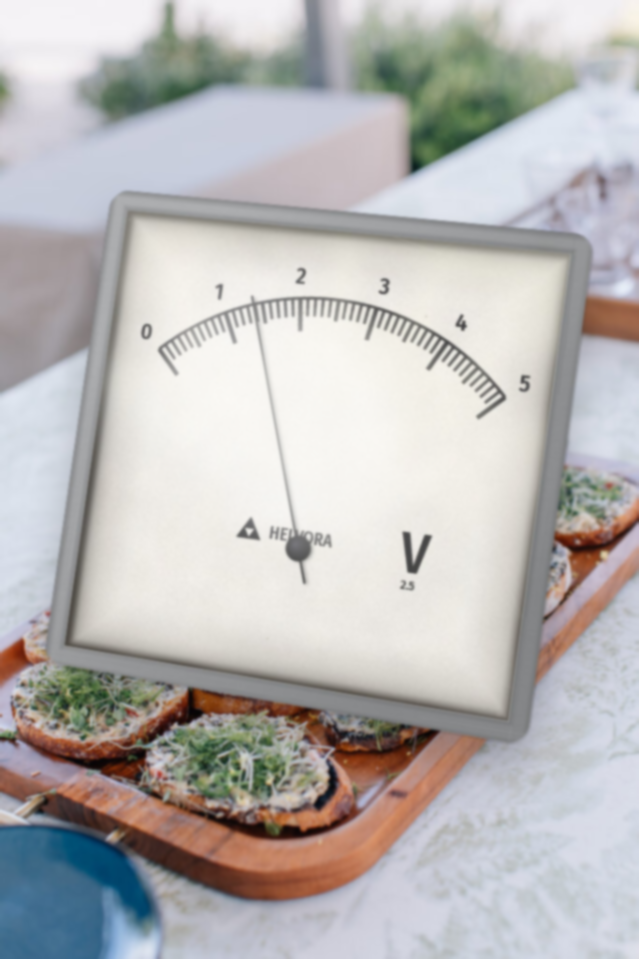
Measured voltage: 1.4 V
